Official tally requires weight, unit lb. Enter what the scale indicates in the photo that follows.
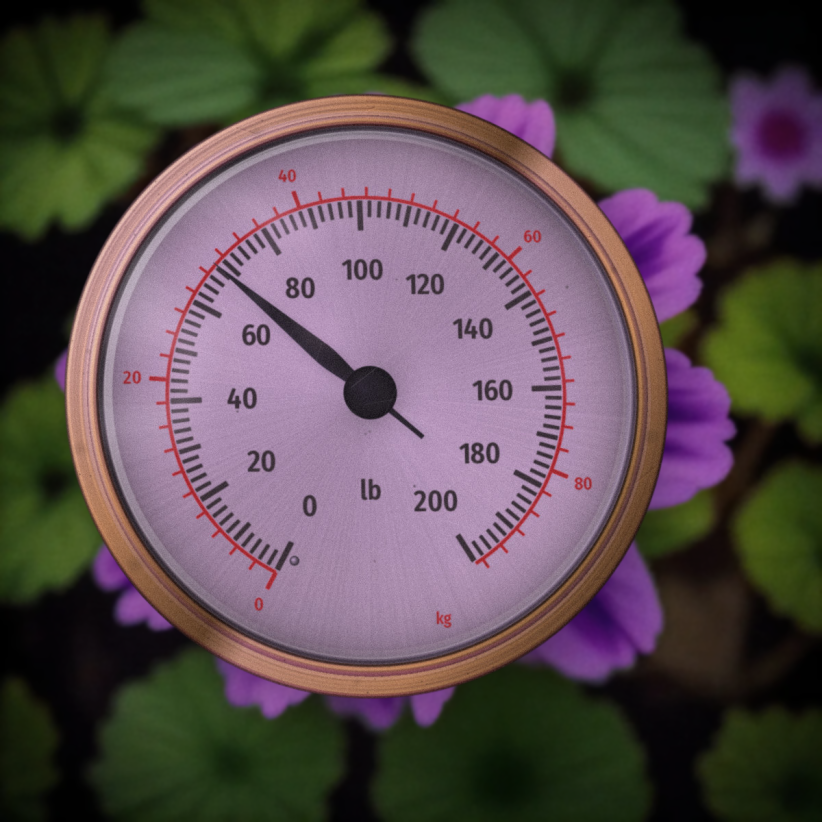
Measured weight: 68 lb
